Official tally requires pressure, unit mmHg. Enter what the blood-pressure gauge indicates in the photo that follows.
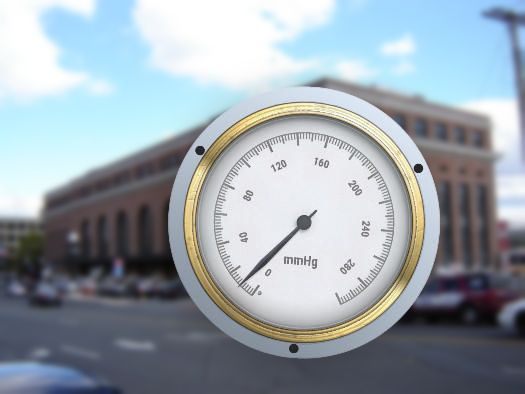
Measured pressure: 10 mmHg
